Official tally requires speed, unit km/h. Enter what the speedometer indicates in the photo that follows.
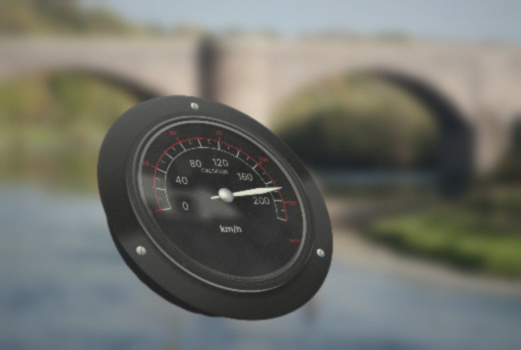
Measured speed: 190 km/h
